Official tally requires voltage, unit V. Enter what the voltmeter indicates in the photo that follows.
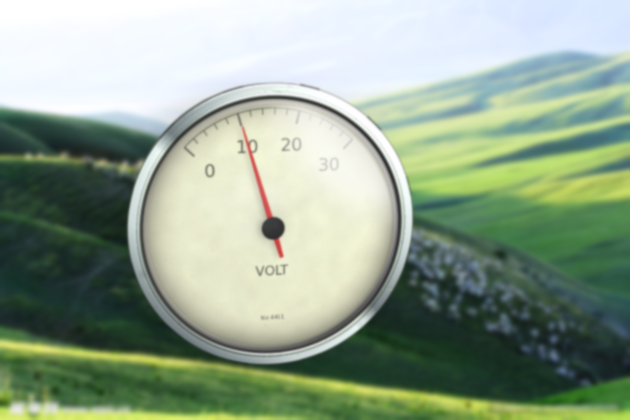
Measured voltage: 10 V
